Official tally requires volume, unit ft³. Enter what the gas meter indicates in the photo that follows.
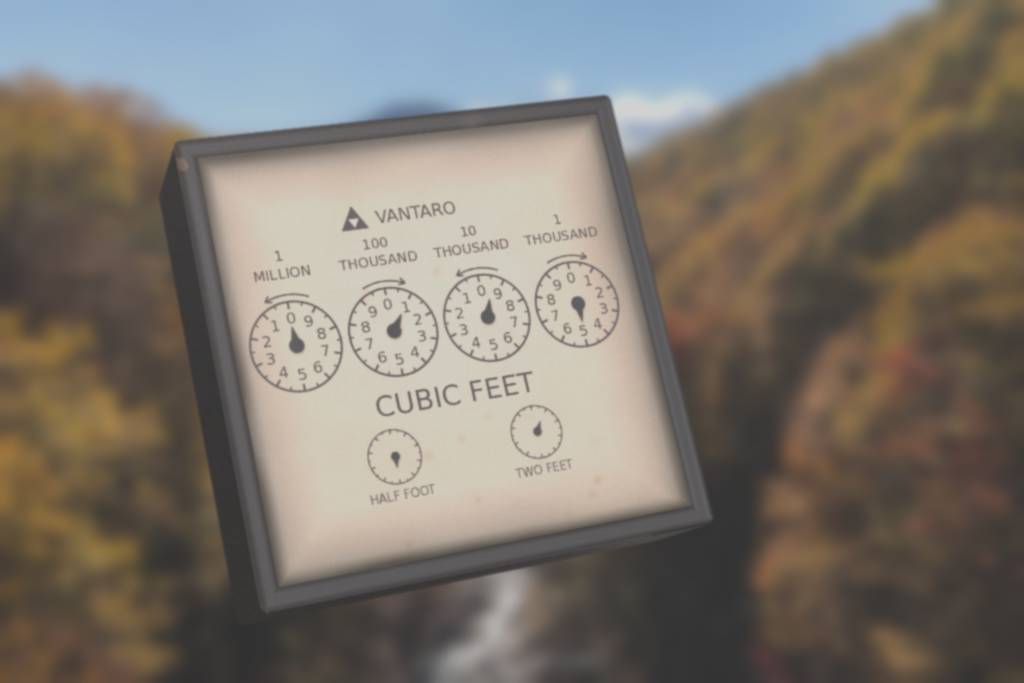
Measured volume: 9500 ft³
